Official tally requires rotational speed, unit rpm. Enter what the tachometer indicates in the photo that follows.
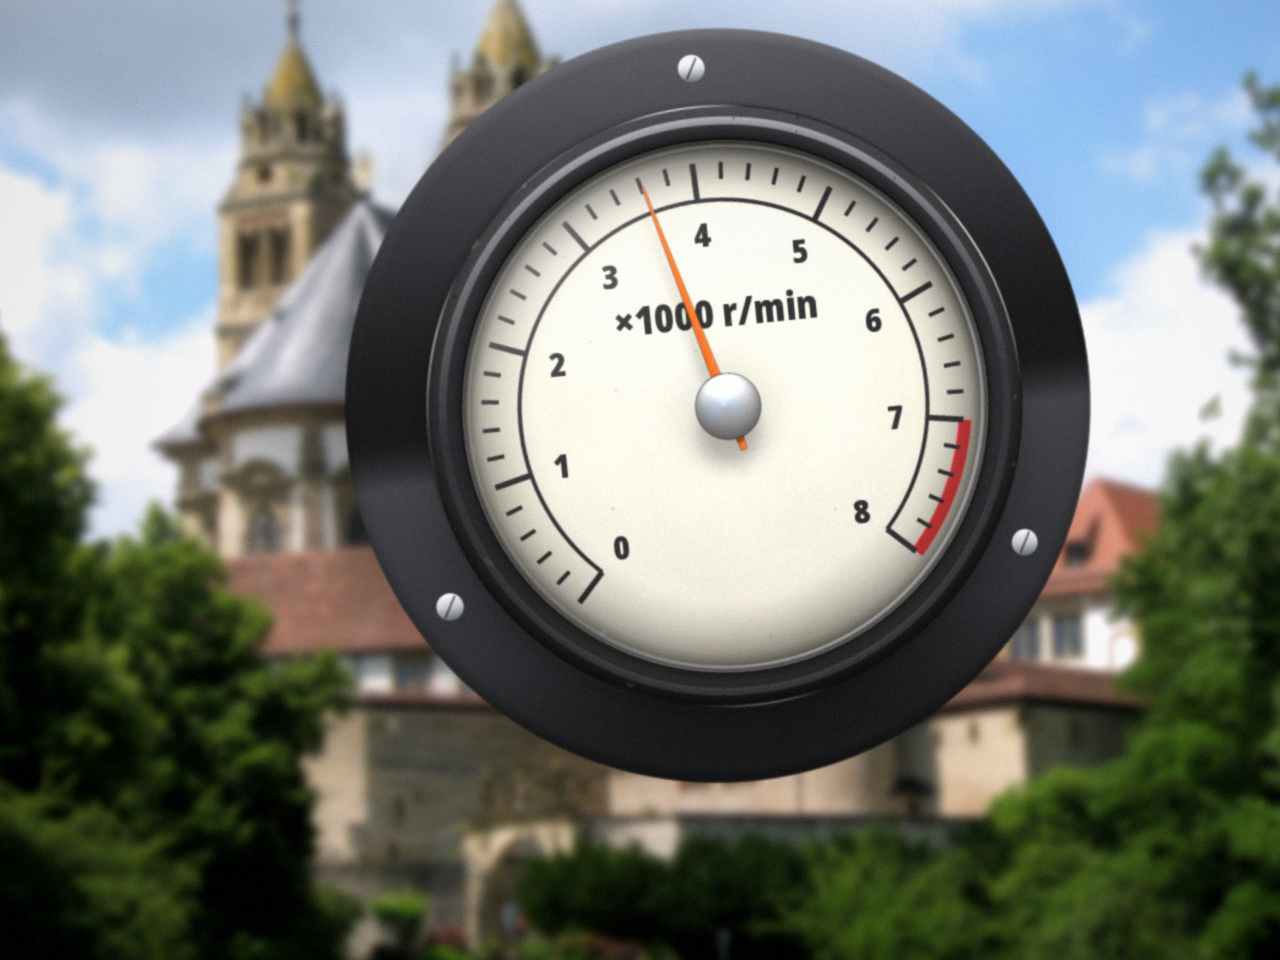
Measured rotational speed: 3600 rpm
